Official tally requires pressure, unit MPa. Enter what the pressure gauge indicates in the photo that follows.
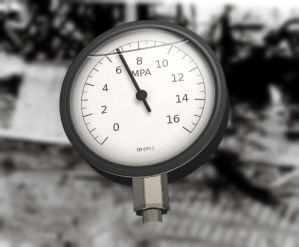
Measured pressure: 6.75 MPa
